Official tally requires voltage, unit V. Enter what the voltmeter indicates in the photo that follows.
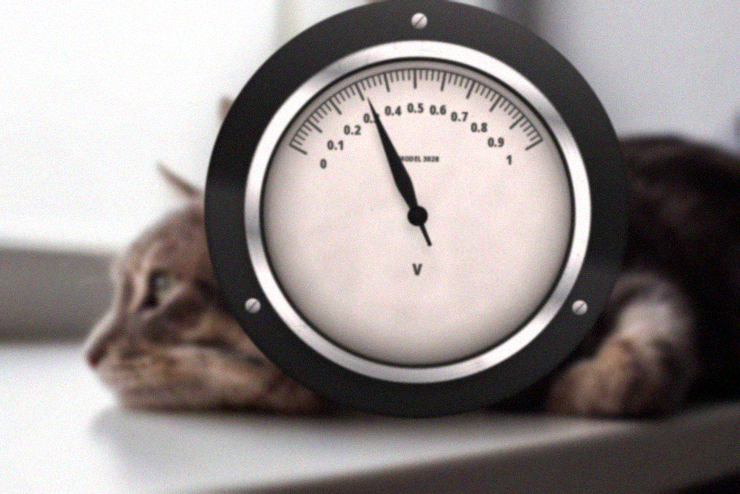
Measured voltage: 0.32 V
